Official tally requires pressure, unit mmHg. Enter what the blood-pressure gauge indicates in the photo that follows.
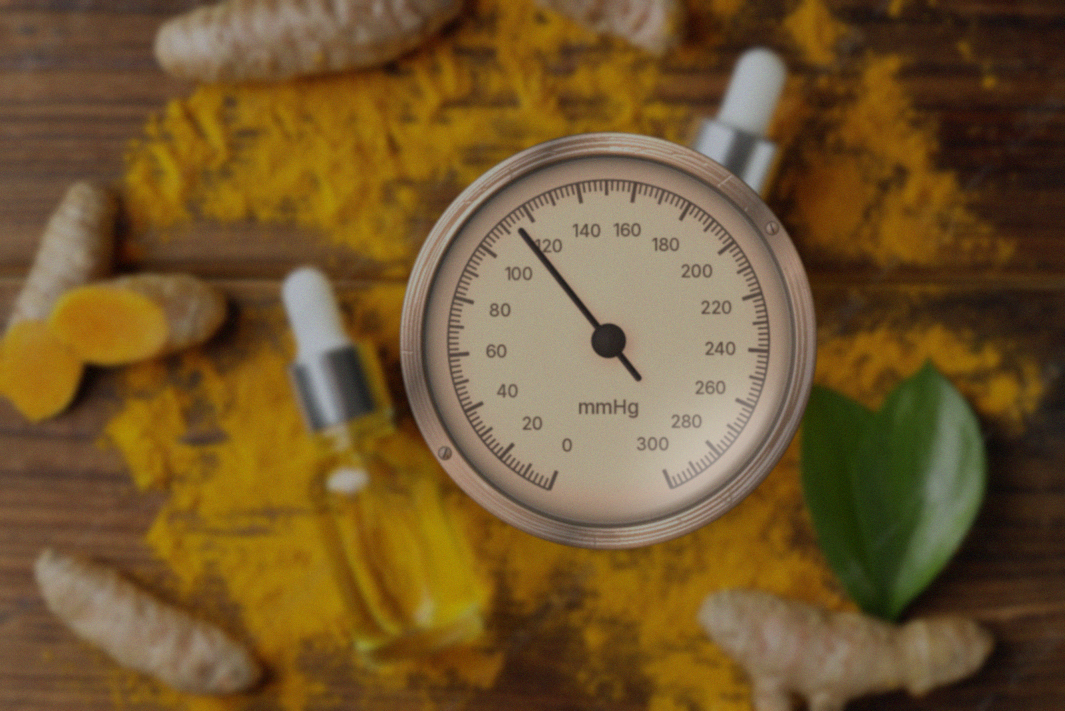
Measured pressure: 114 mmHg
